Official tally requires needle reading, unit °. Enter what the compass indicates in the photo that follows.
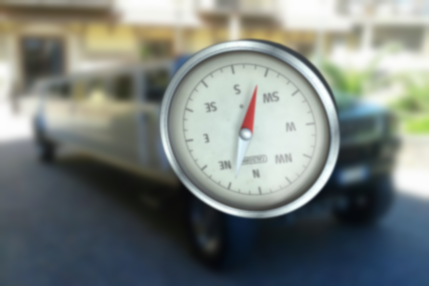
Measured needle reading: 205 °
